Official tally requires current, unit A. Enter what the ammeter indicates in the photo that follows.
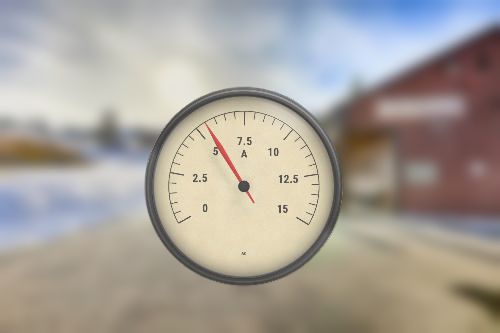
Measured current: 5.5 A
